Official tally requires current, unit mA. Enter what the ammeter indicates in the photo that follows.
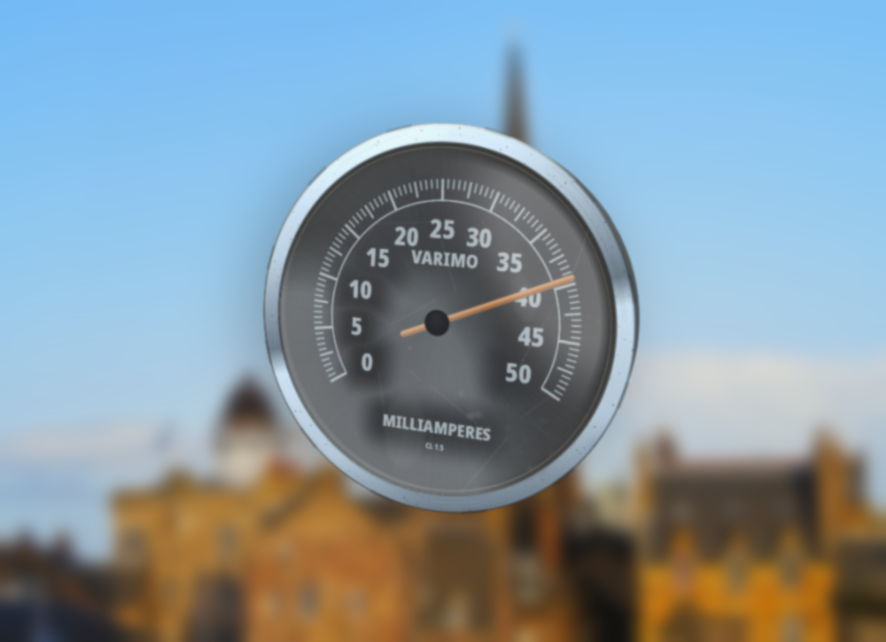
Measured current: 39.5 mA
